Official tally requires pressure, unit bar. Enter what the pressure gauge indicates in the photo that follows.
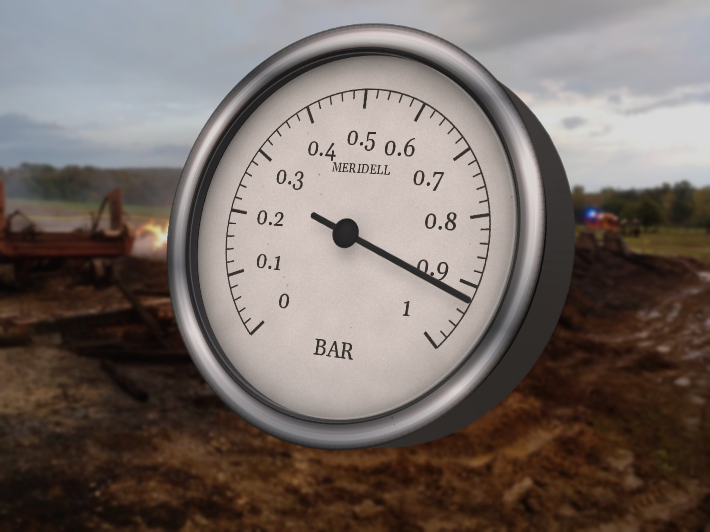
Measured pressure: 0.92 bar
